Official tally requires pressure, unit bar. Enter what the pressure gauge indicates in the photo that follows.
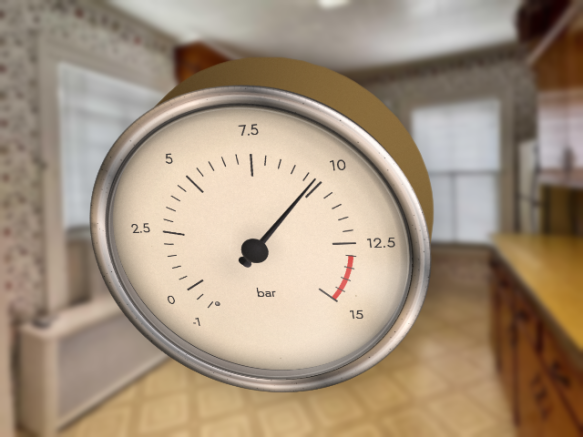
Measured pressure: 9.75 bar
